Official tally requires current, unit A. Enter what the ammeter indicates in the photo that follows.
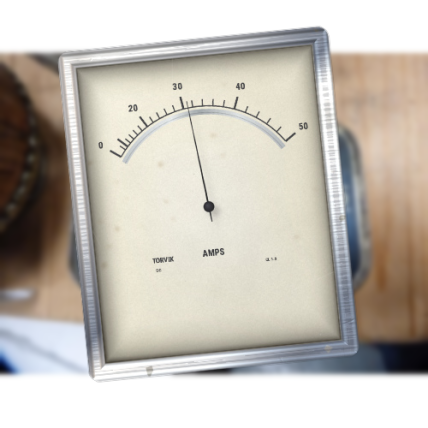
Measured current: 31 A
